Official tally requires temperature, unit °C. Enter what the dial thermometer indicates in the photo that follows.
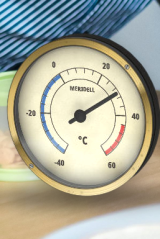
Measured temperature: 30 °C
